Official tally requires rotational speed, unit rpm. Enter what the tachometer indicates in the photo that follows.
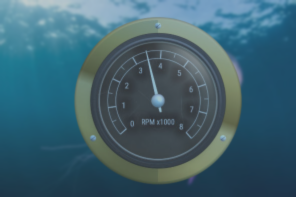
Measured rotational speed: 3500 rpm
